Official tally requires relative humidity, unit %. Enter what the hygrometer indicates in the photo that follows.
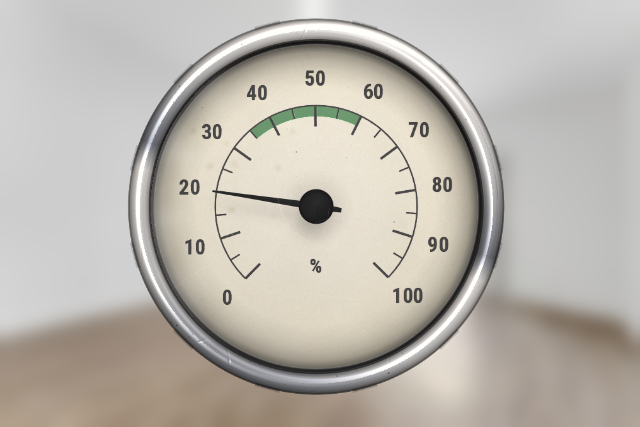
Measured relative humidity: 20 %
